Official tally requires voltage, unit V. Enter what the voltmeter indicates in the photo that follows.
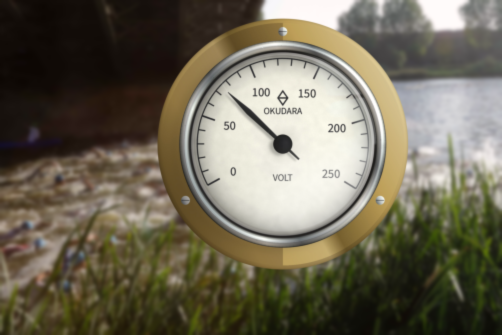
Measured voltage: 75 V
